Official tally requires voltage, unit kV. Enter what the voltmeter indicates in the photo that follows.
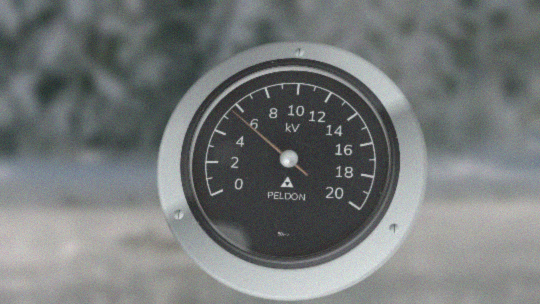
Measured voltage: 5.5 kV
